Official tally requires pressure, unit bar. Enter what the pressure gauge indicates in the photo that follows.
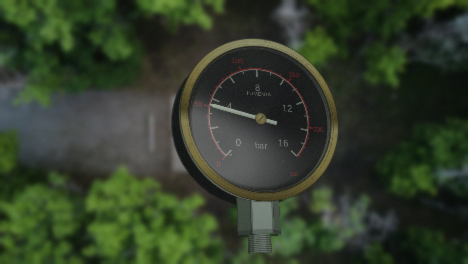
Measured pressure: 3.5 bar
